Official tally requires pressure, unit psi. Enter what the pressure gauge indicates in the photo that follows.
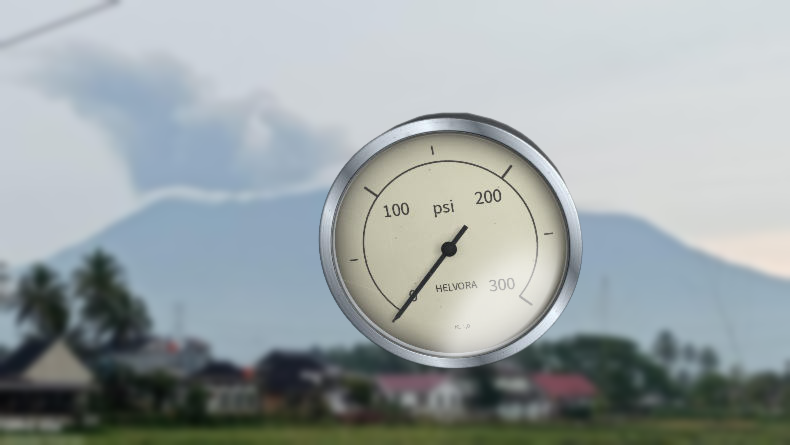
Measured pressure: 0 psi
